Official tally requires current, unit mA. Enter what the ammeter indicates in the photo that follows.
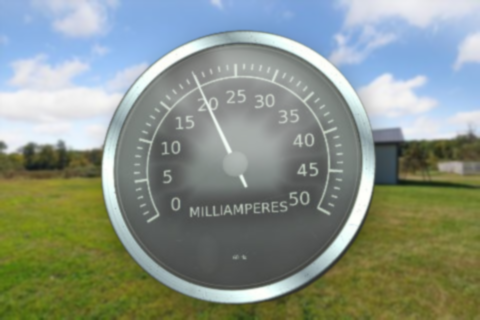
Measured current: 20 mA
